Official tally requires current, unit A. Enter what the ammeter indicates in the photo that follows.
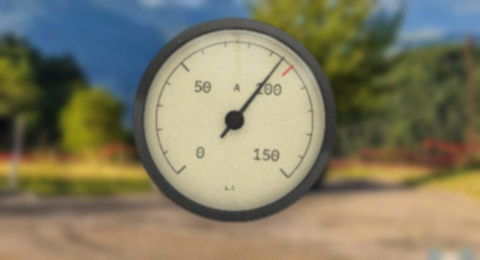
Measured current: 95 A
